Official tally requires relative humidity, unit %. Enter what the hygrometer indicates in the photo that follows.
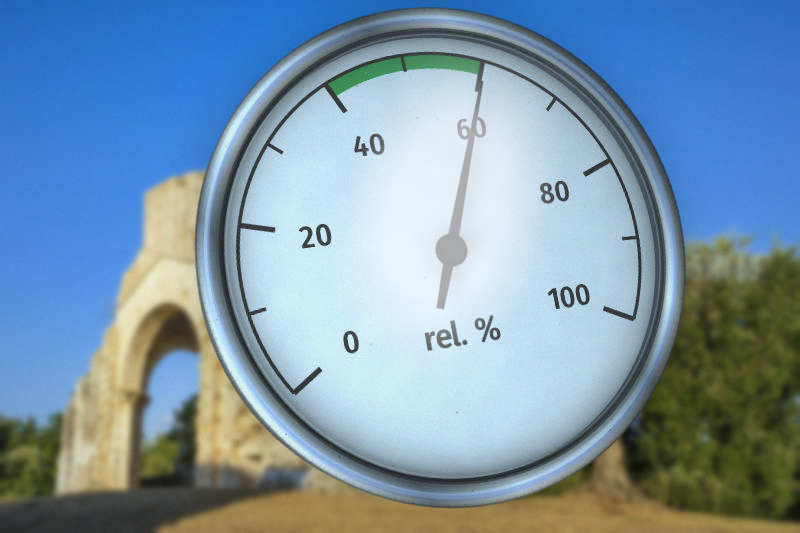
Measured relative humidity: 60 %
